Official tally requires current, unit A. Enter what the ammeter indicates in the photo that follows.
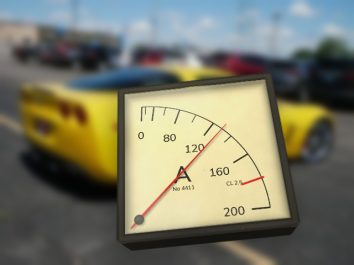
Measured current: 130 A
